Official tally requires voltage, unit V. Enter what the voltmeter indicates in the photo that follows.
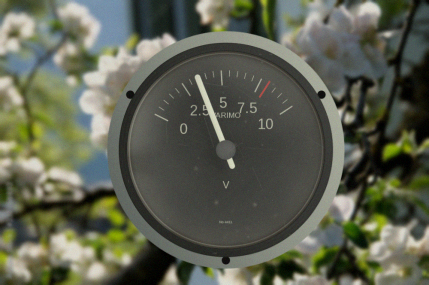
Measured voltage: 3.5 V
